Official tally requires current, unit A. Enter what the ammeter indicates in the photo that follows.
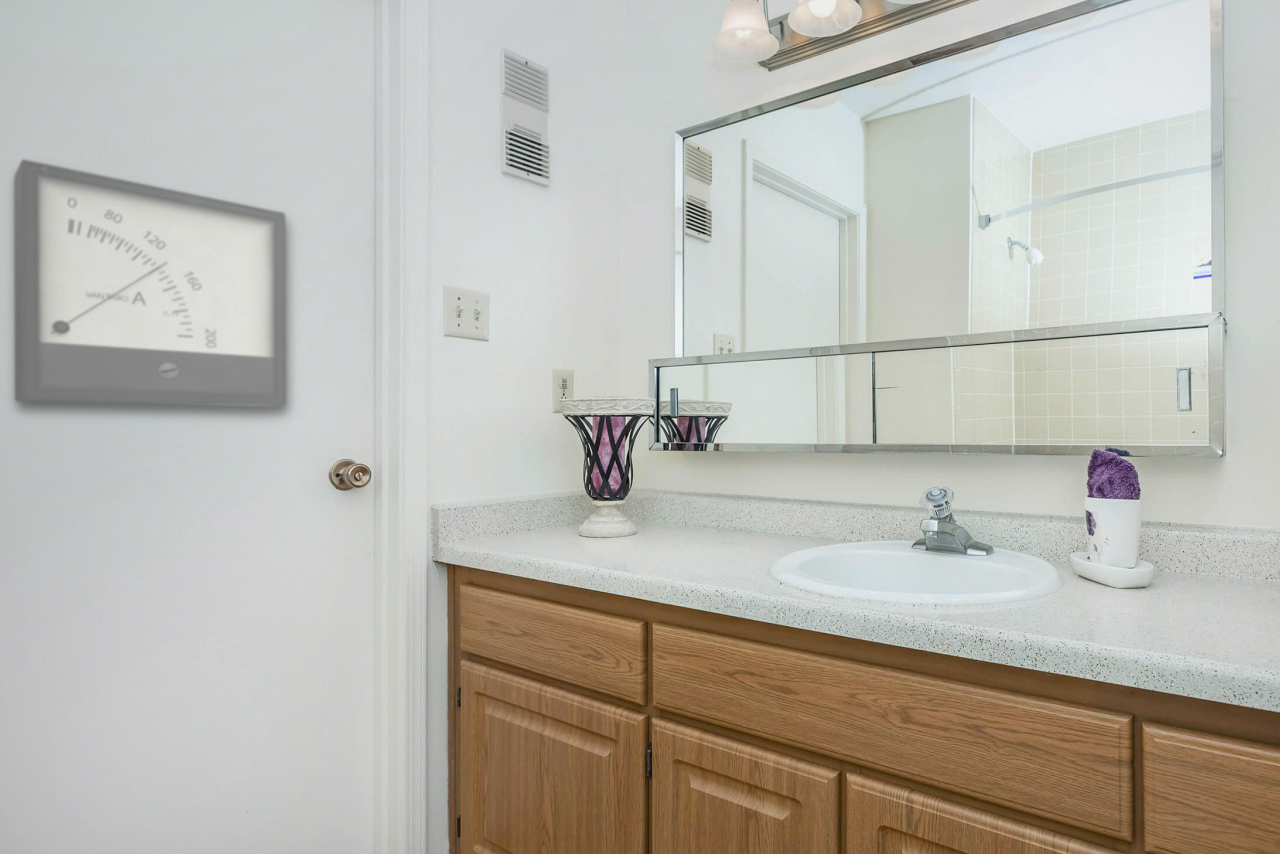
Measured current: 140 A
